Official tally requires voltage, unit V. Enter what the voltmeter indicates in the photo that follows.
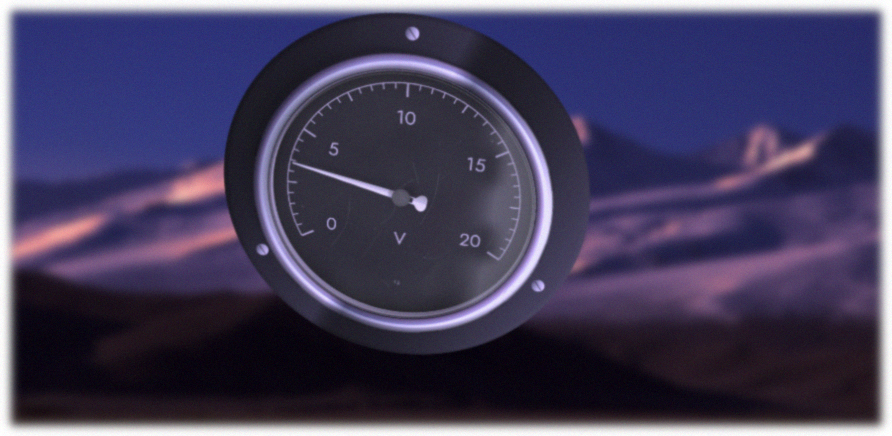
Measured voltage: 3.5 V
